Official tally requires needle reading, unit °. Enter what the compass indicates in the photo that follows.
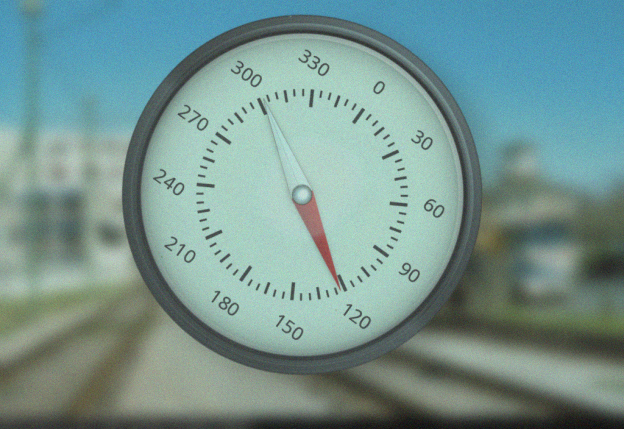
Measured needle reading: 122.5 °
